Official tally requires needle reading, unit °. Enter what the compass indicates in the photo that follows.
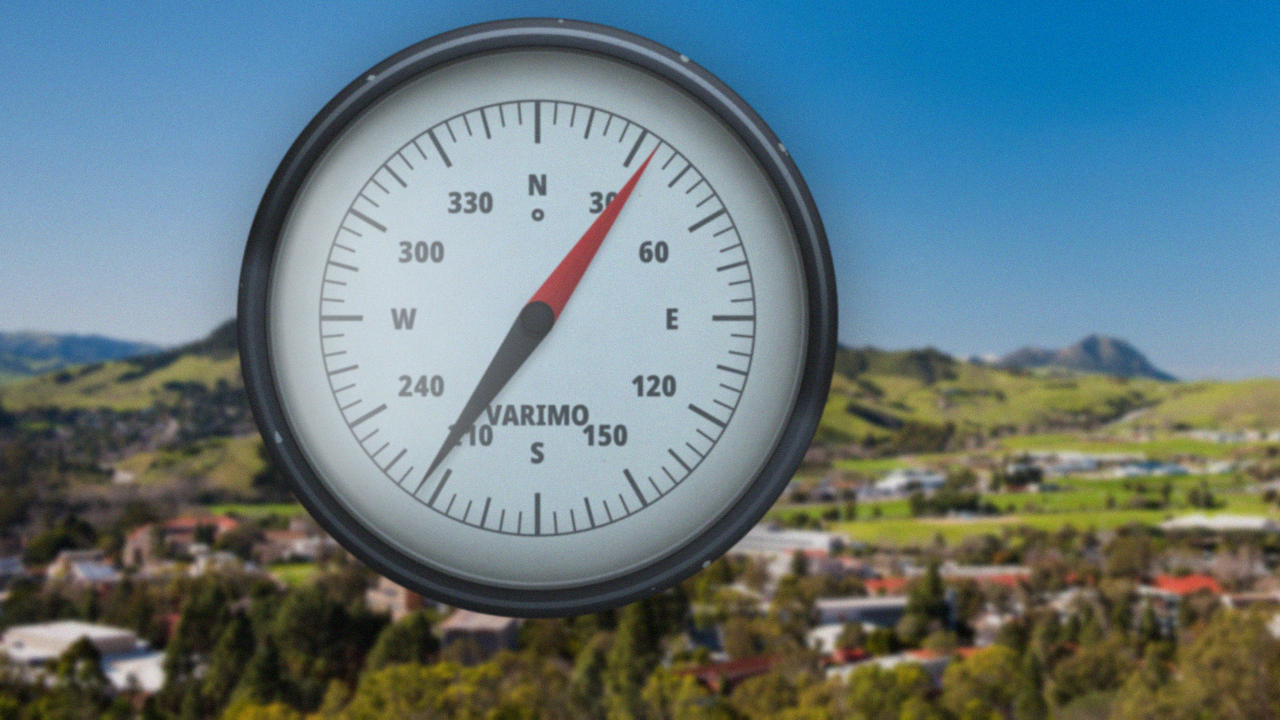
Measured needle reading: 35 °
